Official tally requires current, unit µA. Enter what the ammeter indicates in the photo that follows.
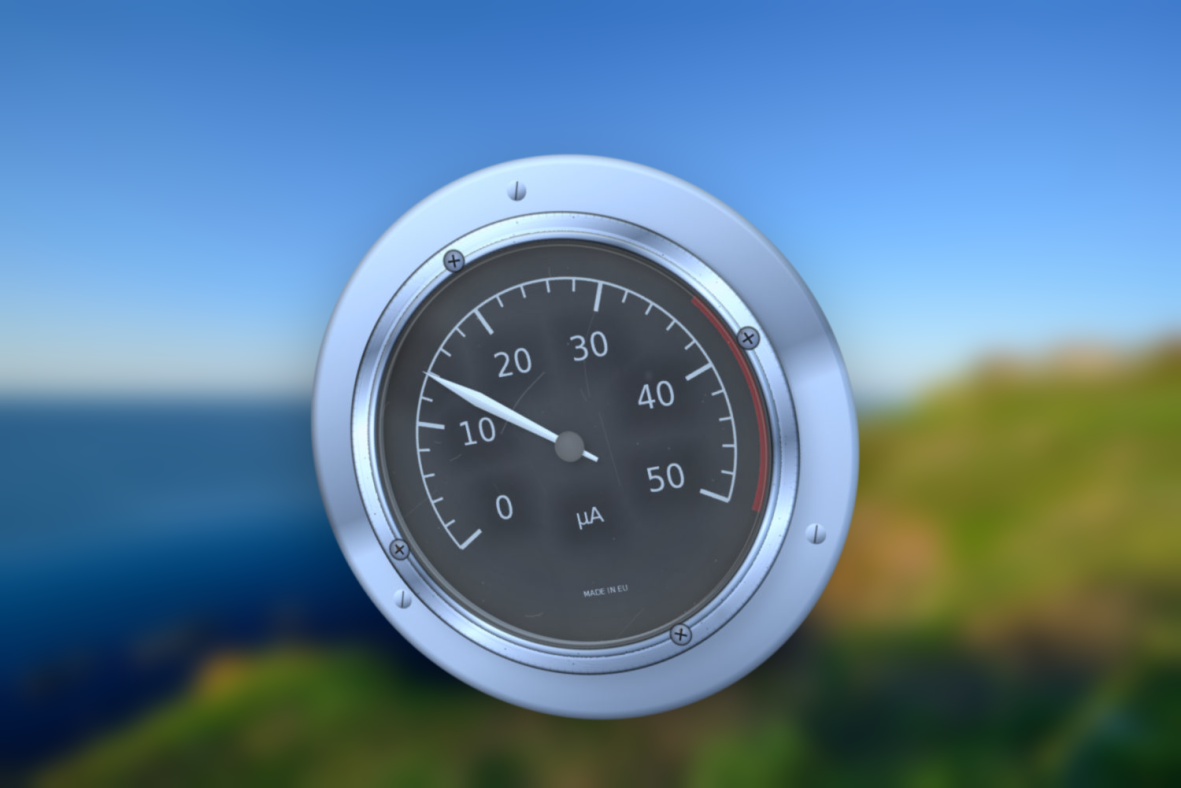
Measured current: 14 µA
